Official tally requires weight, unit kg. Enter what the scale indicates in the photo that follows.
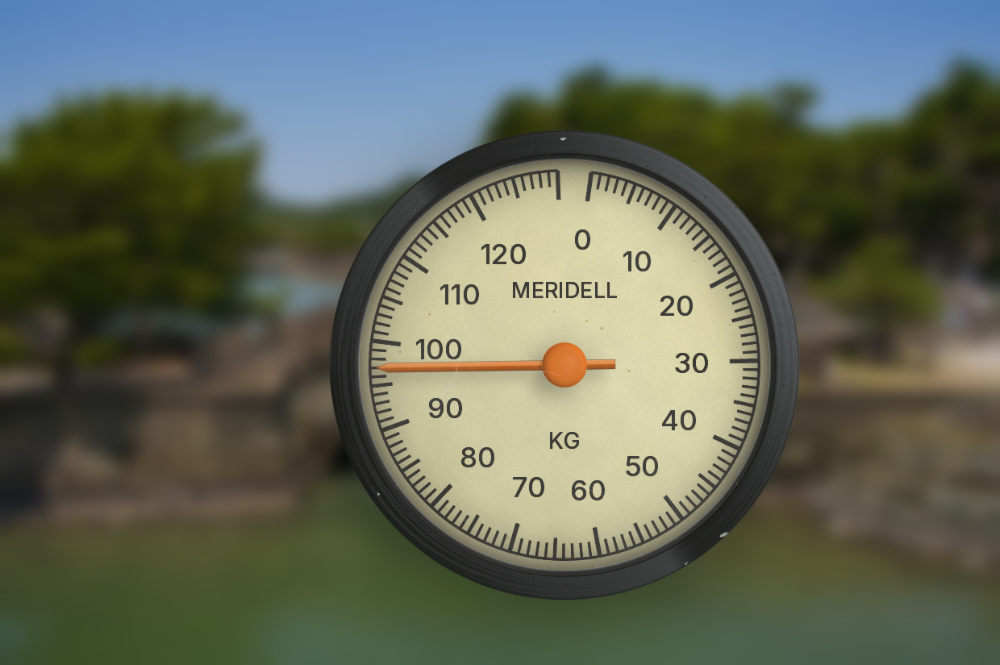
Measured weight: 97 kg
